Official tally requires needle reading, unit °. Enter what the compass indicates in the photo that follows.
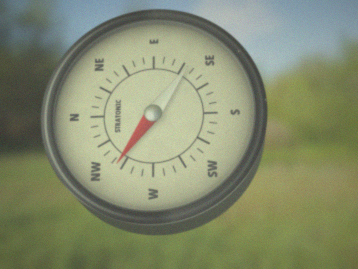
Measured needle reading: 305 °
